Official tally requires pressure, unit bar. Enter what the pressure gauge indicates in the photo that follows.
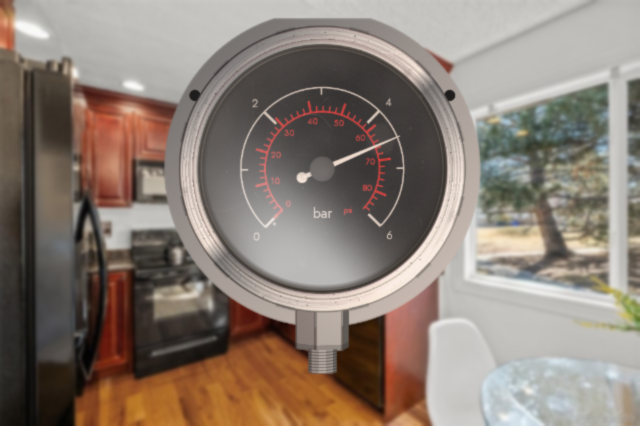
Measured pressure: 4.5 bar
